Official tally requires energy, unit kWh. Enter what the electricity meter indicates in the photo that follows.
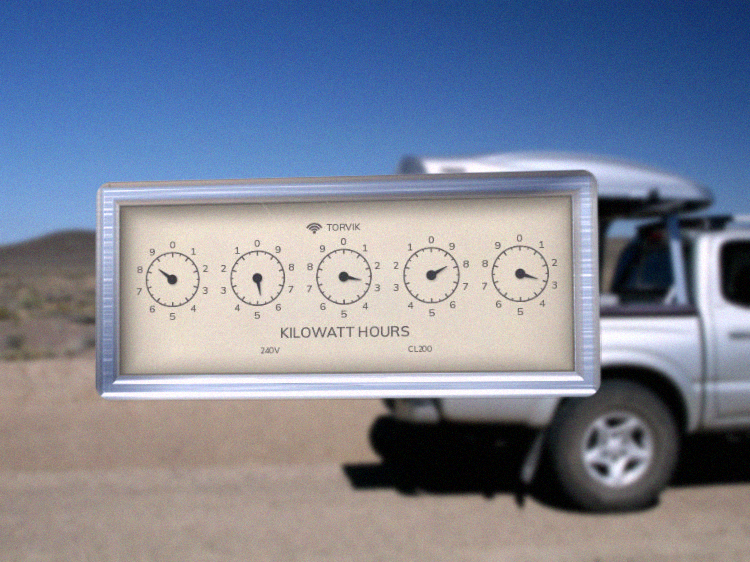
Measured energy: 85283 kWh
